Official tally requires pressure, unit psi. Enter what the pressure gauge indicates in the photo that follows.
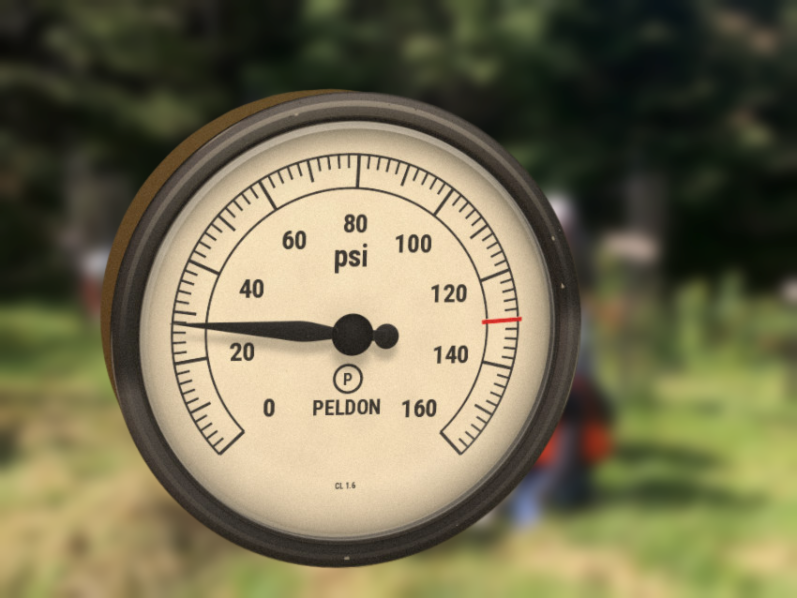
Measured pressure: 28 psi
